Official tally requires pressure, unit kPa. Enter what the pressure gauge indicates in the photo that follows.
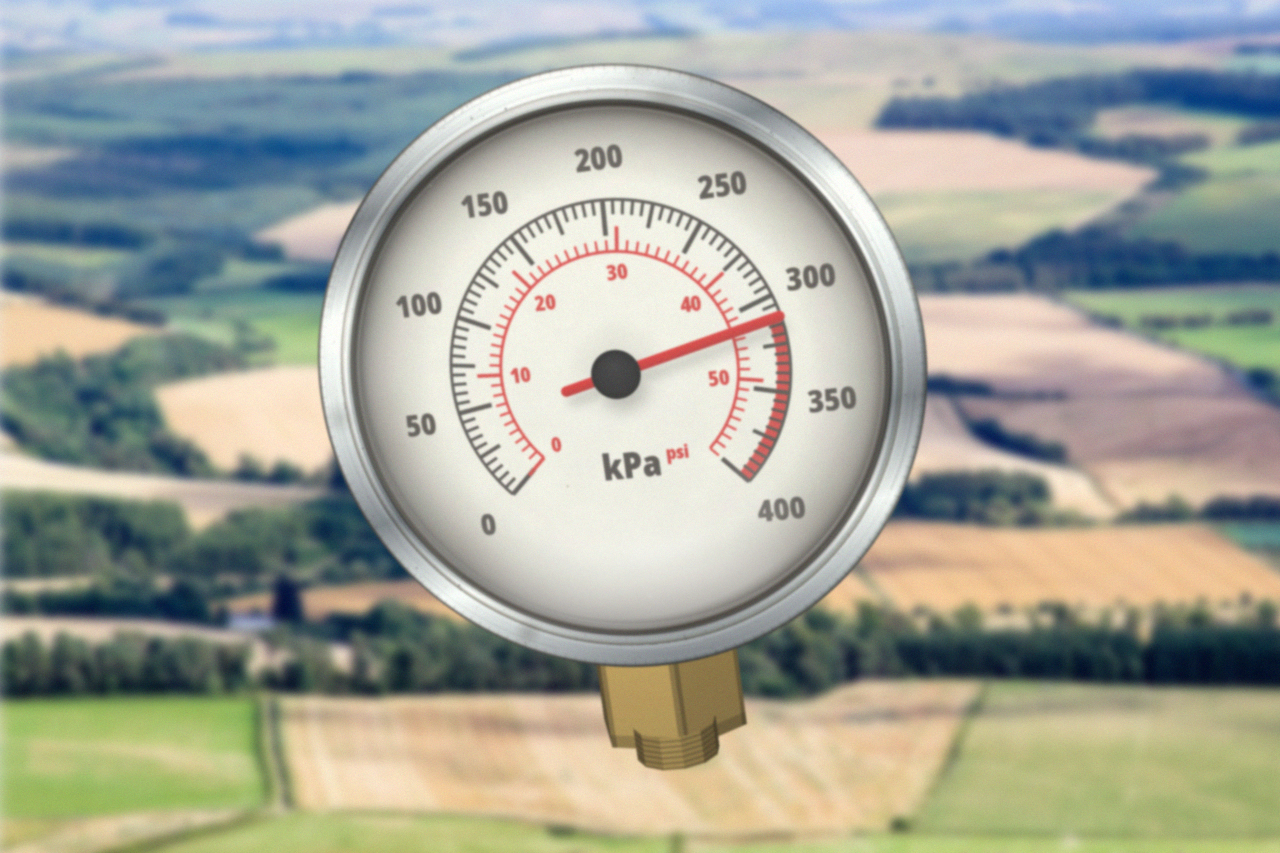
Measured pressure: 310 kPa
